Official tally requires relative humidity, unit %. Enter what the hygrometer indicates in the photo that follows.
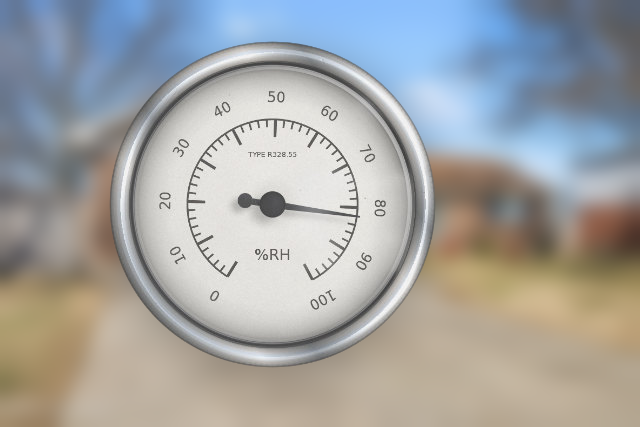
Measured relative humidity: 82 %
